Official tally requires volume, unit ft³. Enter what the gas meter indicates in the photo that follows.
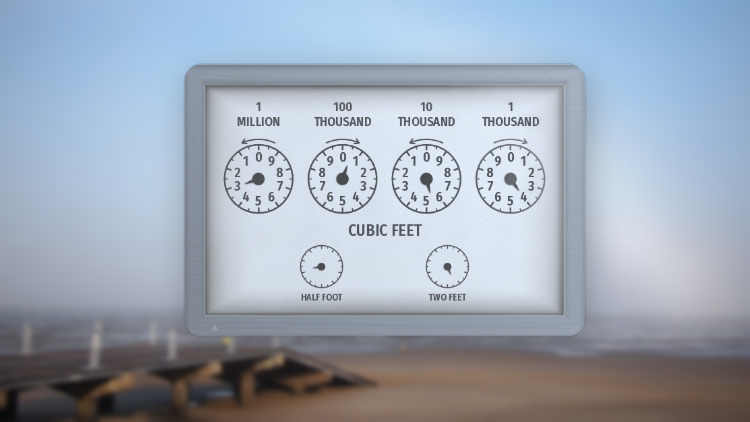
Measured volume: 305400 ft³
